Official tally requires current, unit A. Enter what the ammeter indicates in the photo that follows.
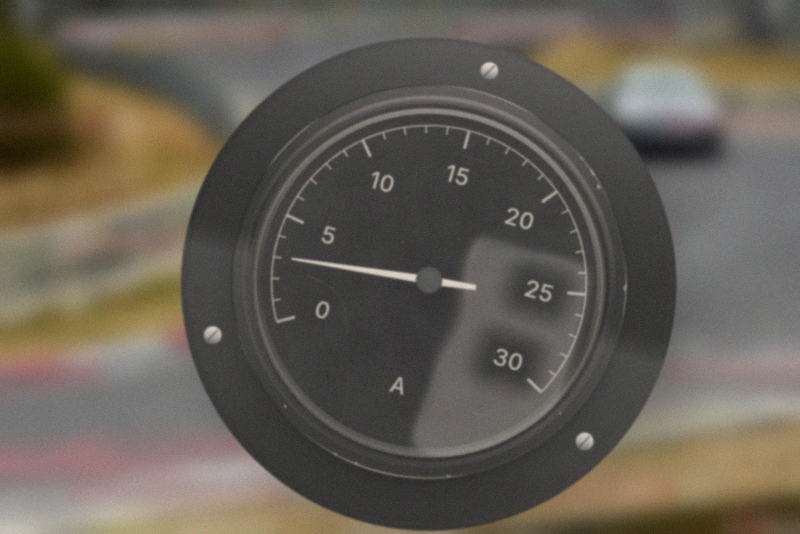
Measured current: 3 A
